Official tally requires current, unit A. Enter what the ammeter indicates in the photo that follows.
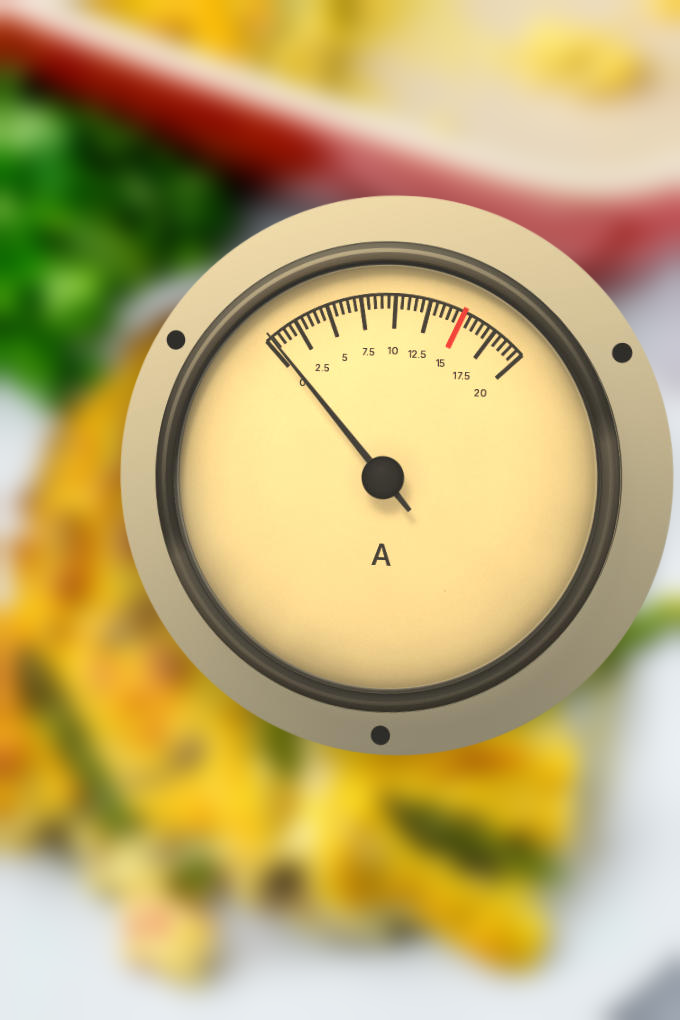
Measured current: 0.5 A
